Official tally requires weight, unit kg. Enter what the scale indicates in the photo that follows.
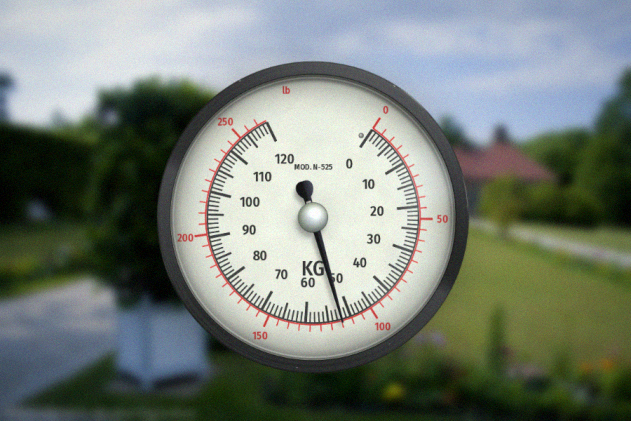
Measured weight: 52 kg
